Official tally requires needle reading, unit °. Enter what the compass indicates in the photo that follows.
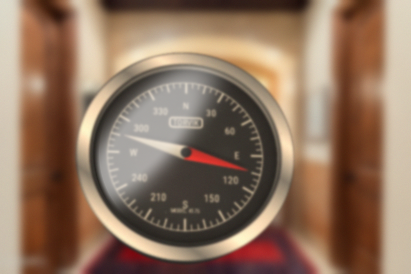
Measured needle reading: 105 °
